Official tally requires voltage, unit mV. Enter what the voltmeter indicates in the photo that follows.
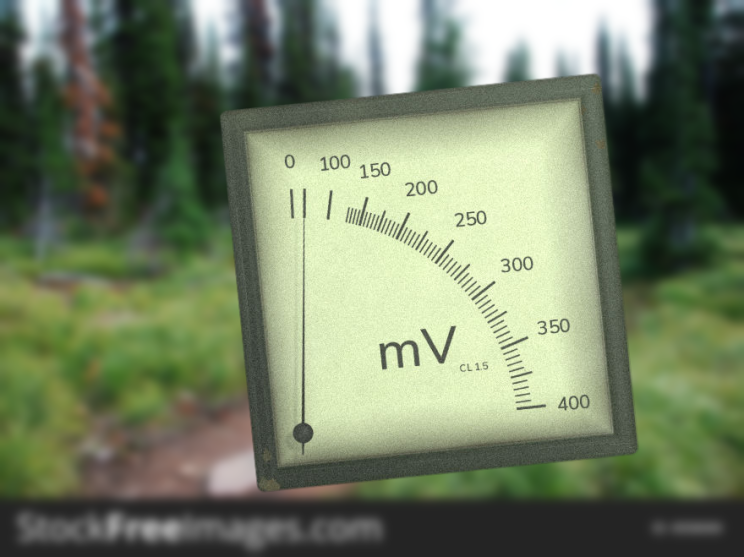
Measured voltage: 50 mV
